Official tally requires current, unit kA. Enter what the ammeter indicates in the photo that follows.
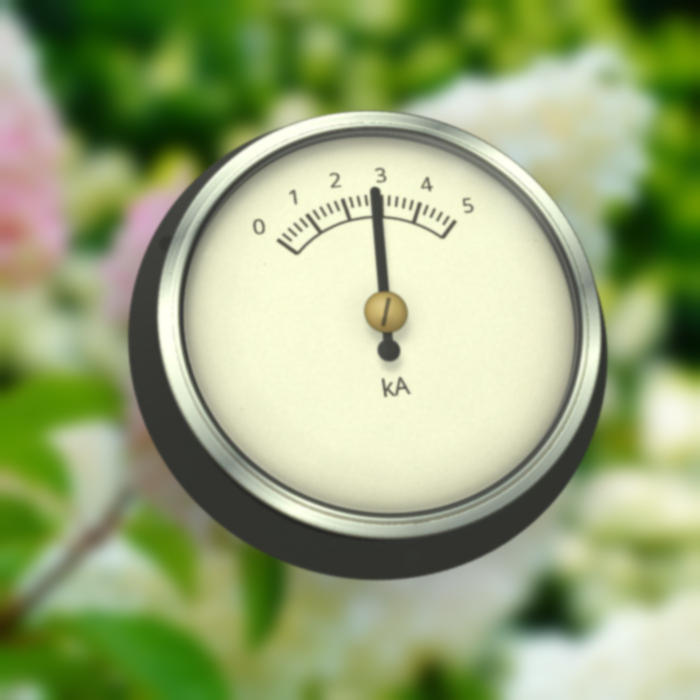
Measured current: 2.8 kA
